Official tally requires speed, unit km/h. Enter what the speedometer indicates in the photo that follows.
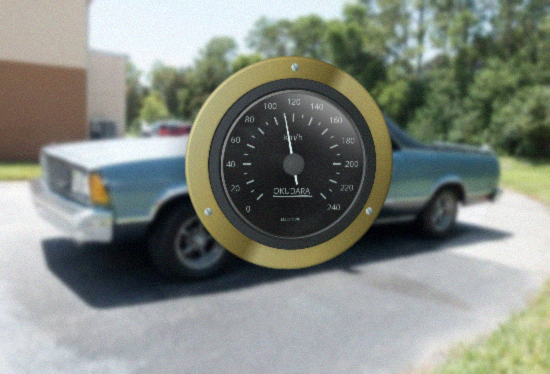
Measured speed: 110 km/h
